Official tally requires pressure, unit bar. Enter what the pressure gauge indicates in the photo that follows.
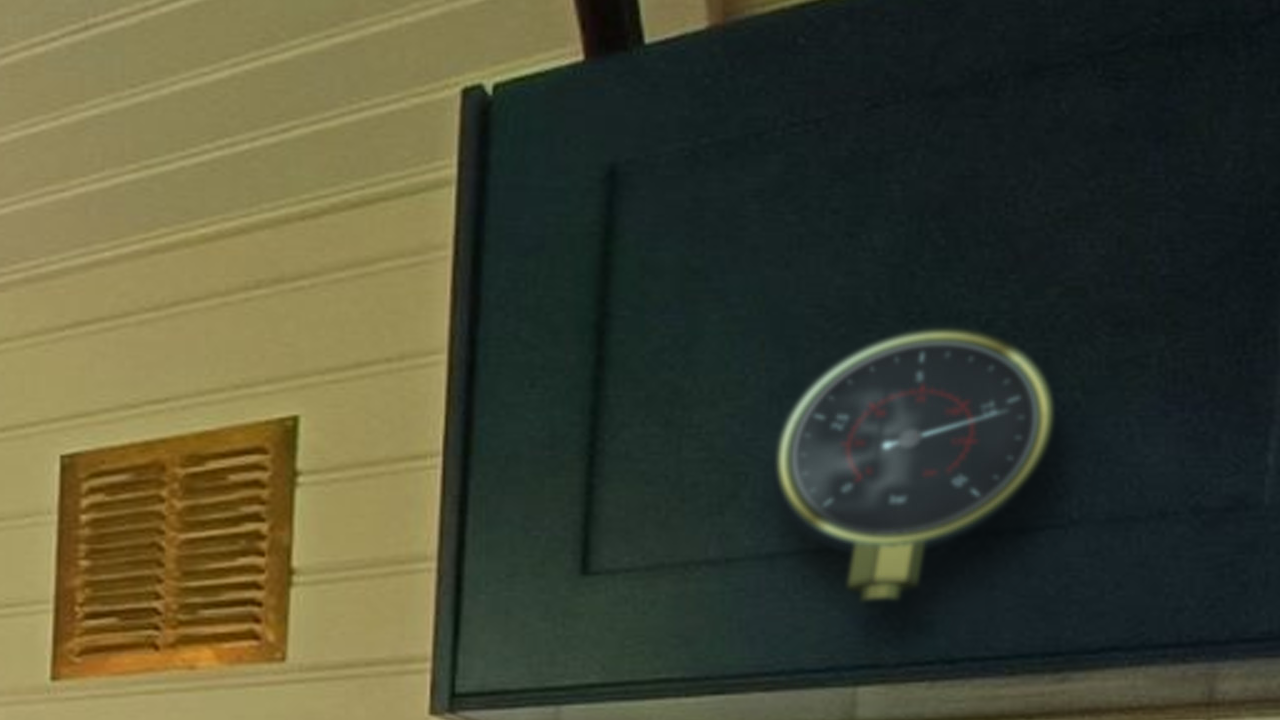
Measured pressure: 7.75 bar
